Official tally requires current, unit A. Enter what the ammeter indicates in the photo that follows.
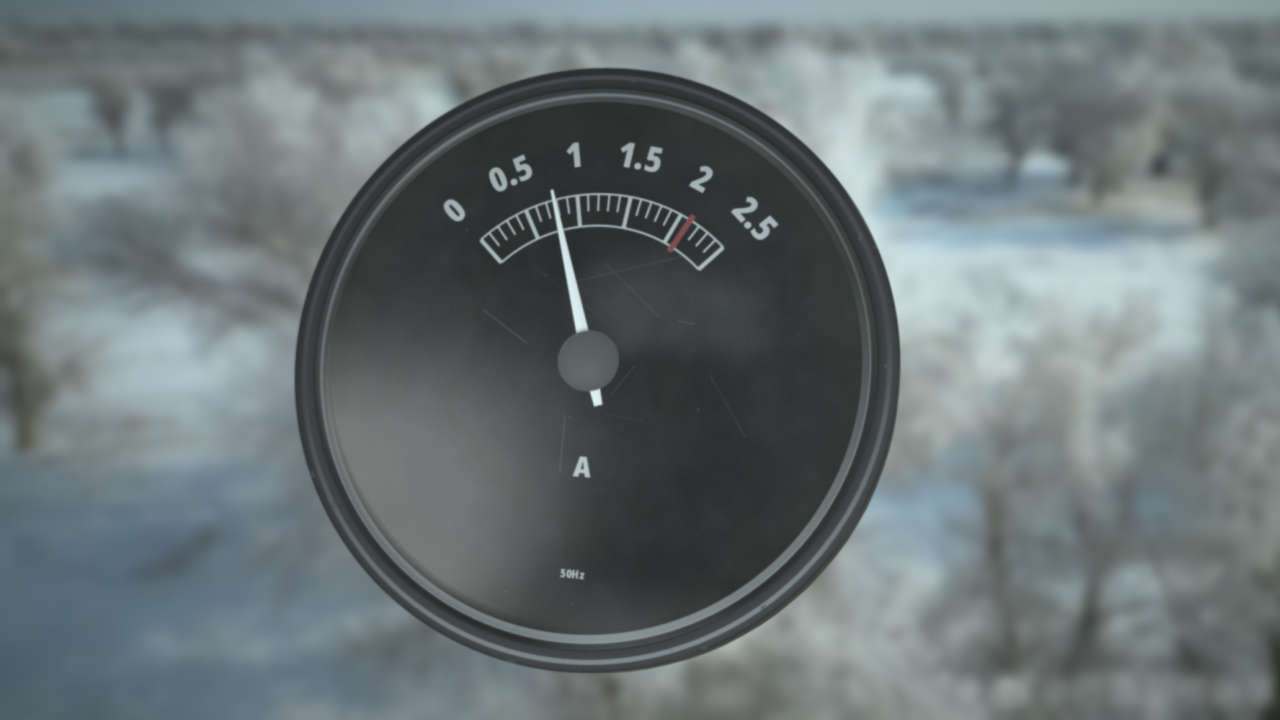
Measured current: 0.8 A
